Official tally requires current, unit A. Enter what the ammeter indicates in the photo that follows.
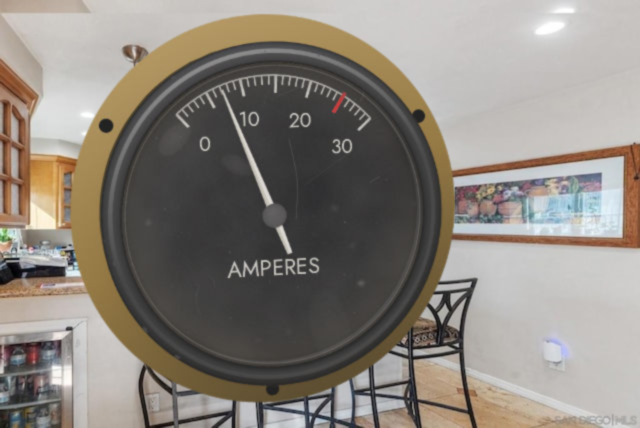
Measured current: 7 A
